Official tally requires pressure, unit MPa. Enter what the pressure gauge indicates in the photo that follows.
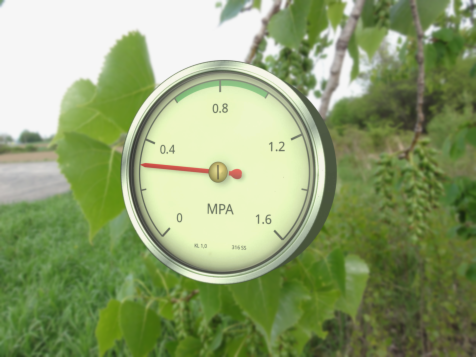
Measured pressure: 0.3 MPa
